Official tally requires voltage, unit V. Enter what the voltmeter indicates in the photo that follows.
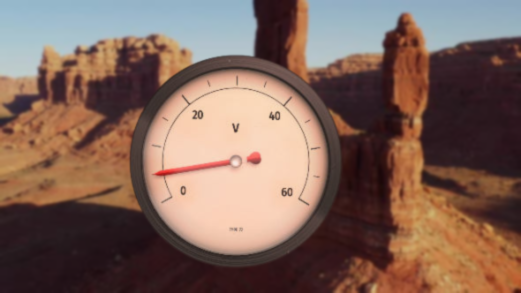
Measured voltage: 5 V
